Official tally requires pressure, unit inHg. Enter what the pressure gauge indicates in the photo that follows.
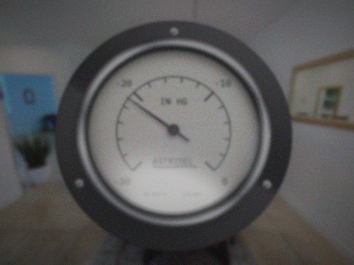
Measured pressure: -21 inHg
